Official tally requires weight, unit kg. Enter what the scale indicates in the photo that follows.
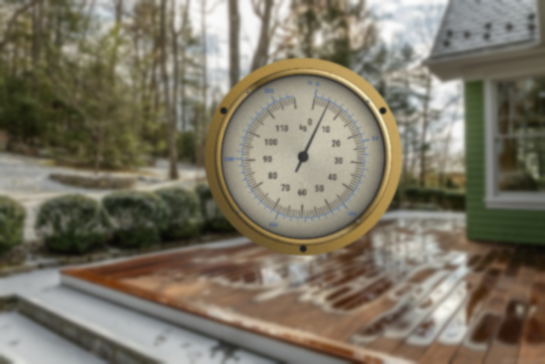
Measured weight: 5 kg
